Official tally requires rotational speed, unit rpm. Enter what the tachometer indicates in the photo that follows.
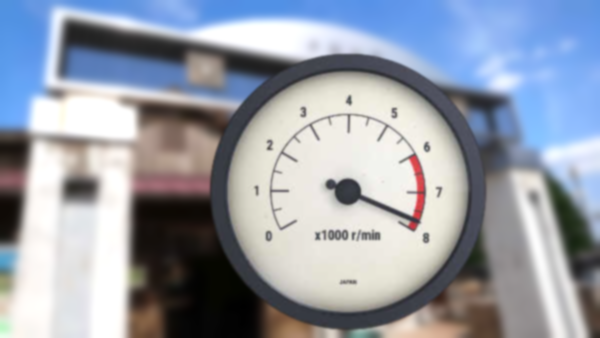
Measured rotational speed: 7750 rpm
